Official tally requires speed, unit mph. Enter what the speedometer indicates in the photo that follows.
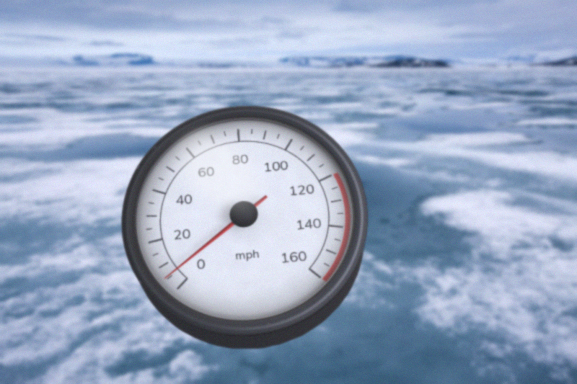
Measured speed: 5 mph
